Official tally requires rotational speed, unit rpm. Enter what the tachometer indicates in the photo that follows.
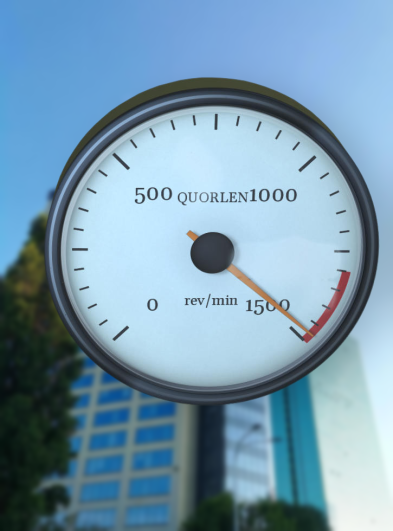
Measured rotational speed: 1475 rpm
